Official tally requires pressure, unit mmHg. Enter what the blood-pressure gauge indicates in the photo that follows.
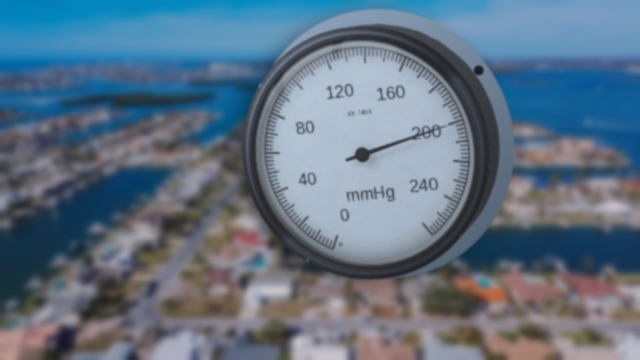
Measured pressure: 200 mmHg
